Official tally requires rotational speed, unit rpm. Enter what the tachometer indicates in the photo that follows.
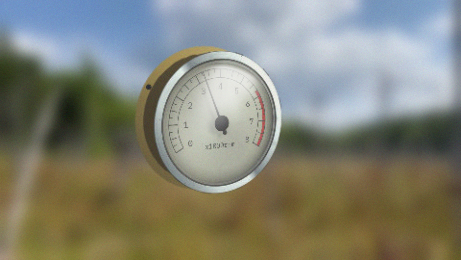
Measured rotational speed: 3250 rpm
